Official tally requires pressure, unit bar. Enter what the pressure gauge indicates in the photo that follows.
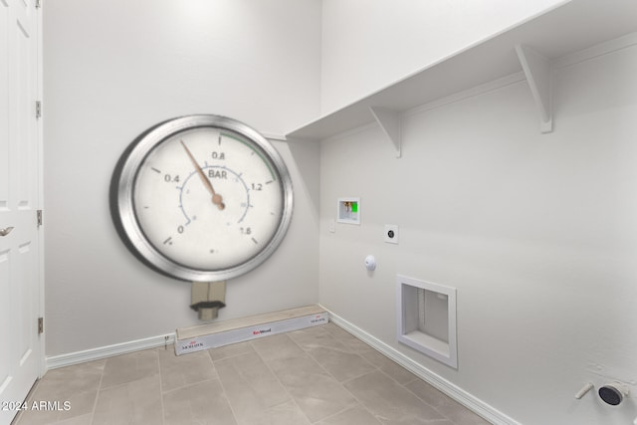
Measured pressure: 0.6 bar
